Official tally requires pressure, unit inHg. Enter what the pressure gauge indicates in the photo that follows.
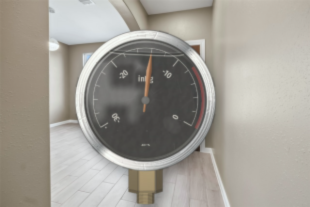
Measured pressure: -14 inHg
